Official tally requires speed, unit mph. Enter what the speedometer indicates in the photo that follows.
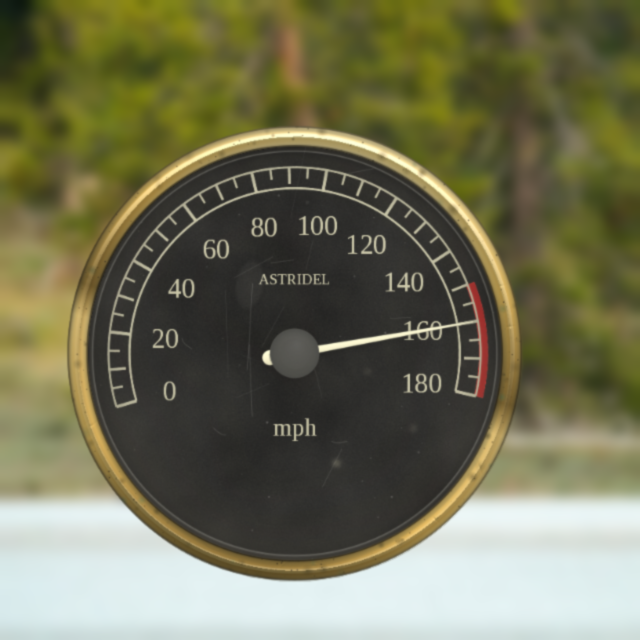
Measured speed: 160 mph
